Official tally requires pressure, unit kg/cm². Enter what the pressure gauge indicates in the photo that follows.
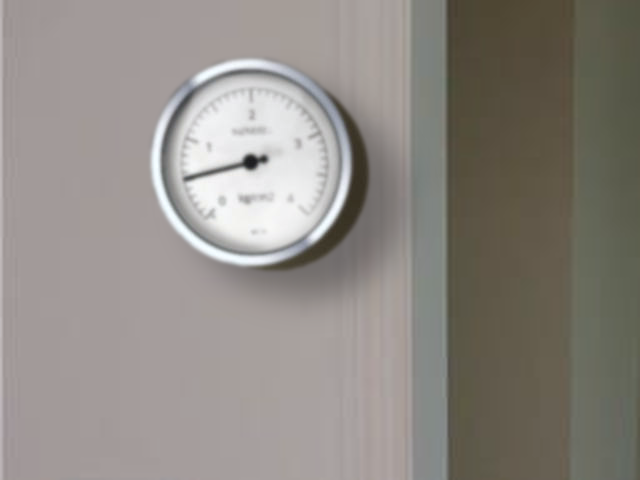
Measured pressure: 0.5 kg/cm²
